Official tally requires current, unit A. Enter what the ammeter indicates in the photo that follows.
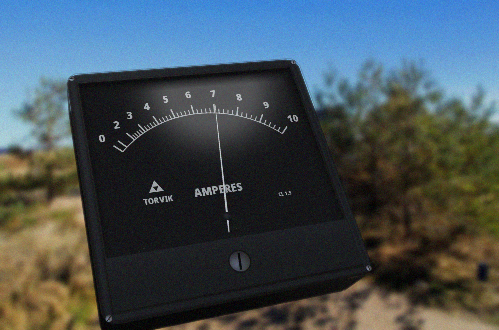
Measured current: 7 A
